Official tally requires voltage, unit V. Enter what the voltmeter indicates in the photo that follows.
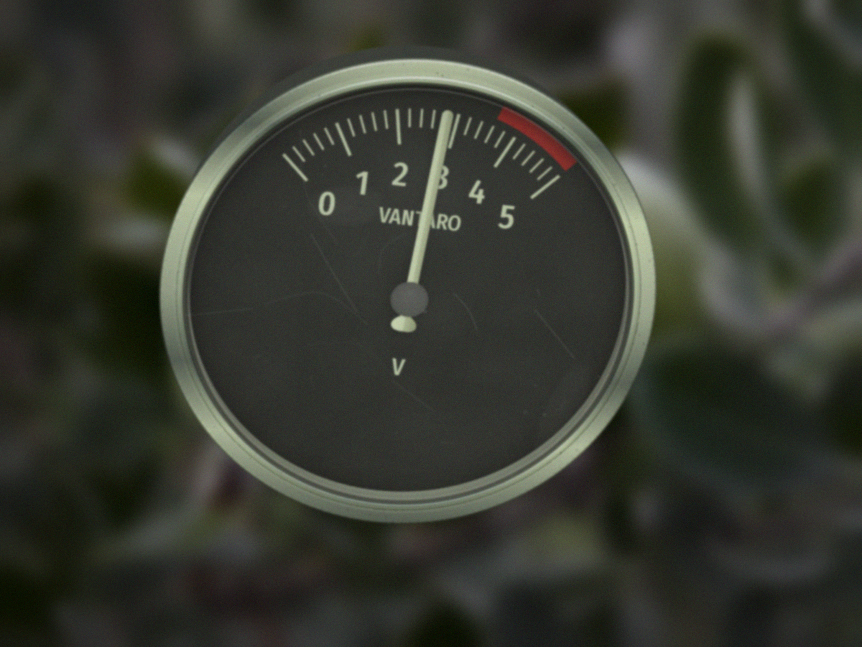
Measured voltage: 2.8 V
